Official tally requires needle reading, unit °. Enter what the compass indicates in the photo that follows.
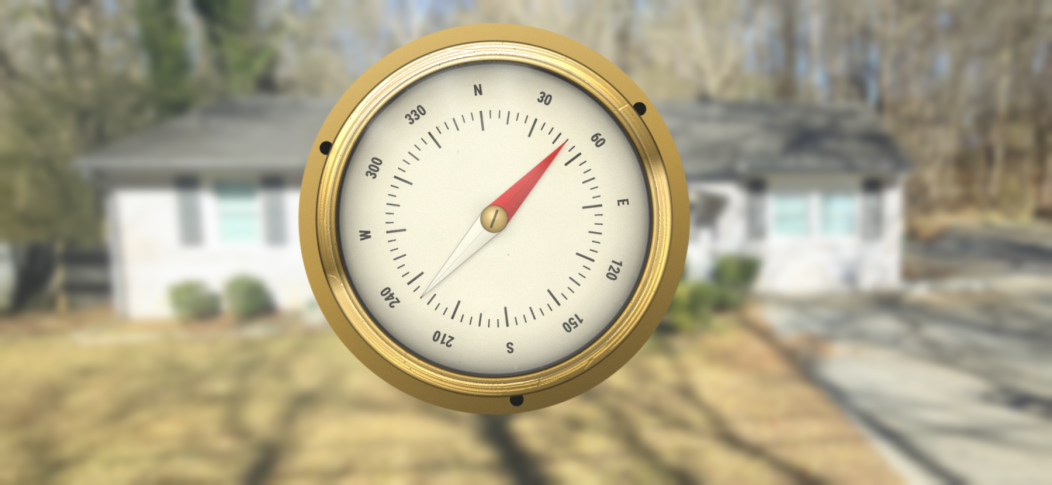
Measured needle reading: 50 °
